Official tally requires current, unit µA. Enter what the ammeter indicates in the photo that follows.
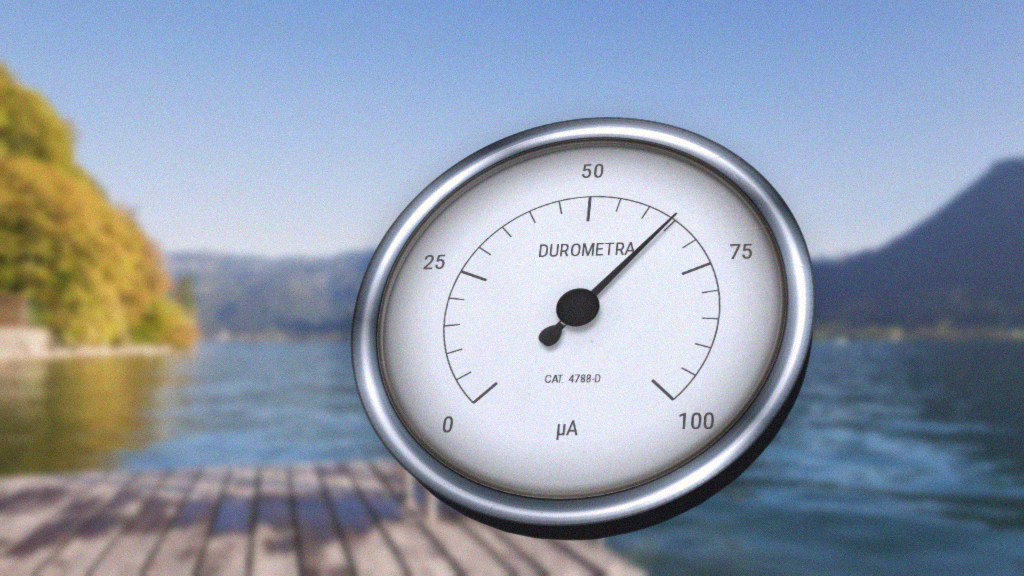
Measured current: 65 µA
